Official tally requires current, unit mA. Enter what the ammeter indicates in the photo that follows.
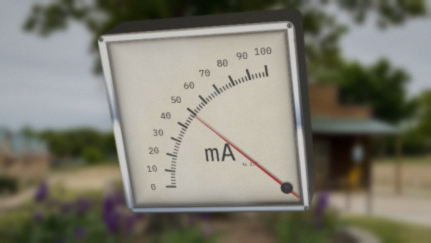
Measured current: 50 mA
